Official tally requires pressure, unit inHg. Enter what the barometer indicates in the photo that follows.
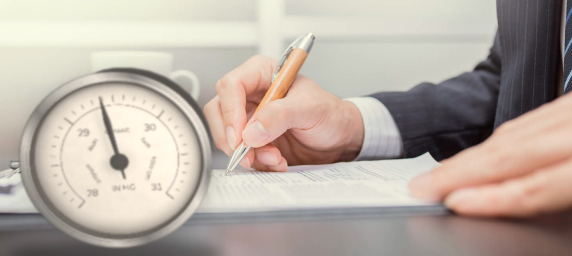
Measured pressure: 29.4 inHg
